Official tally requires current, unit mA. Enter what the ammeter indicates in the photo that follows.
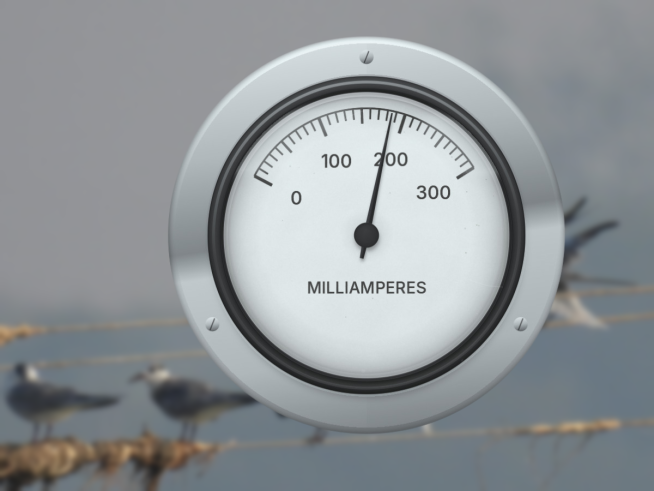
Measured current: 185 mA
